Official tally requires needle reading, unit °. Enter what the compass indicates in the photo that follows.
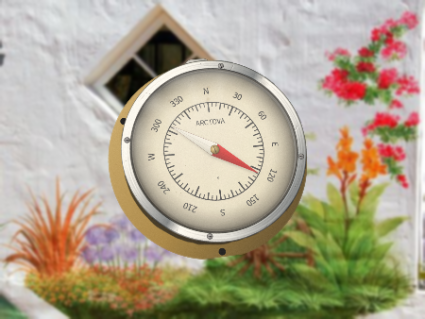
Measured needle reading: 125 °
